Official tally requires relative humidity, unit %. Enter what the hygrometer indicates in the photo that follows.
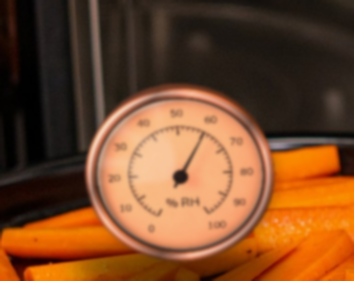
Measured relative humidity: 60 %
